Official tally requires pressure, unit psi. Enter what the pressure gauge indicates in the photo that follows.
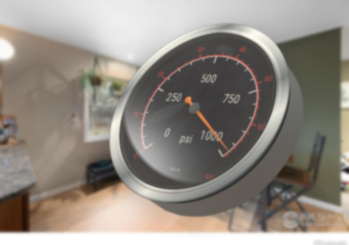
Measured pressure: 975 psi
